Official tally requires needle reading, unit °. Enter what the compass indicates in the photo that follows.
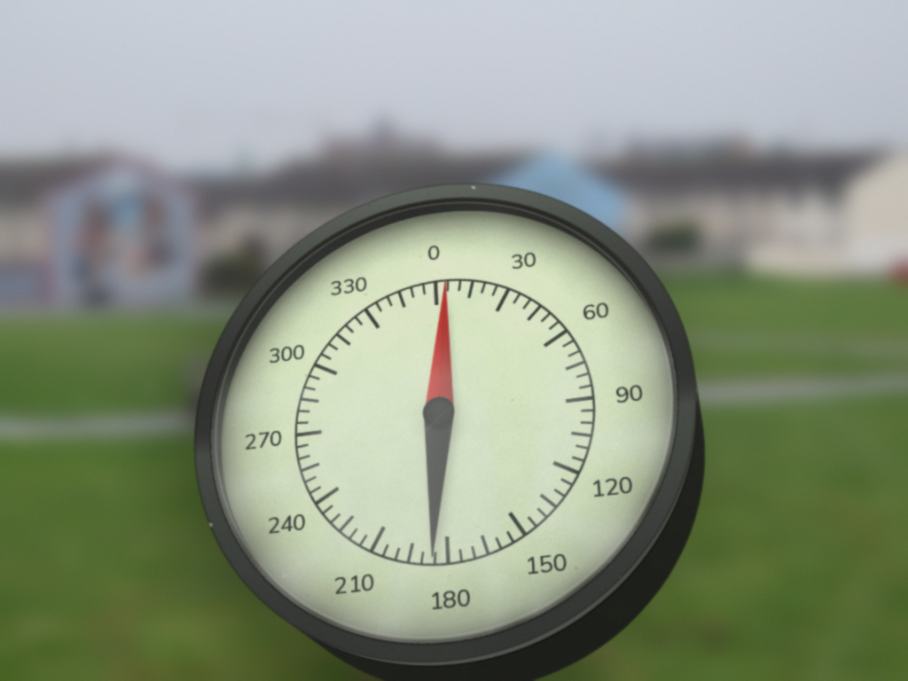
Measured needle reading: 5 °
